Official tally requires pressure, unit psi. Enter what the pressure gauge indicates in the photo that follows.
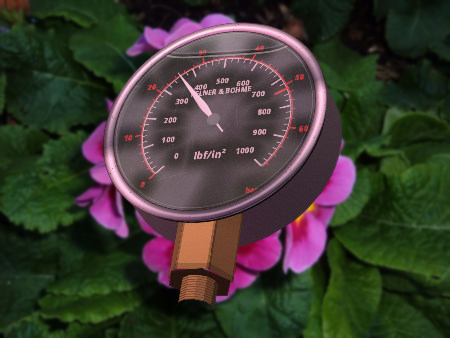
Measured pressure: 360 psi
